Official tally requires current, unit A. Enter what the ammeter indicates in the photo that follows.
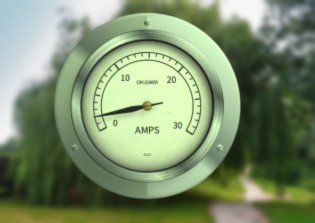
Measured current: 2 A
